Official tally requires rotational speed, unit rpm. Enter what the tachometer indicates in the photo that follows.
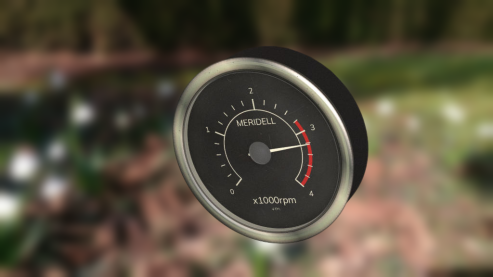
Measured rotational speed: 3200 rpm
